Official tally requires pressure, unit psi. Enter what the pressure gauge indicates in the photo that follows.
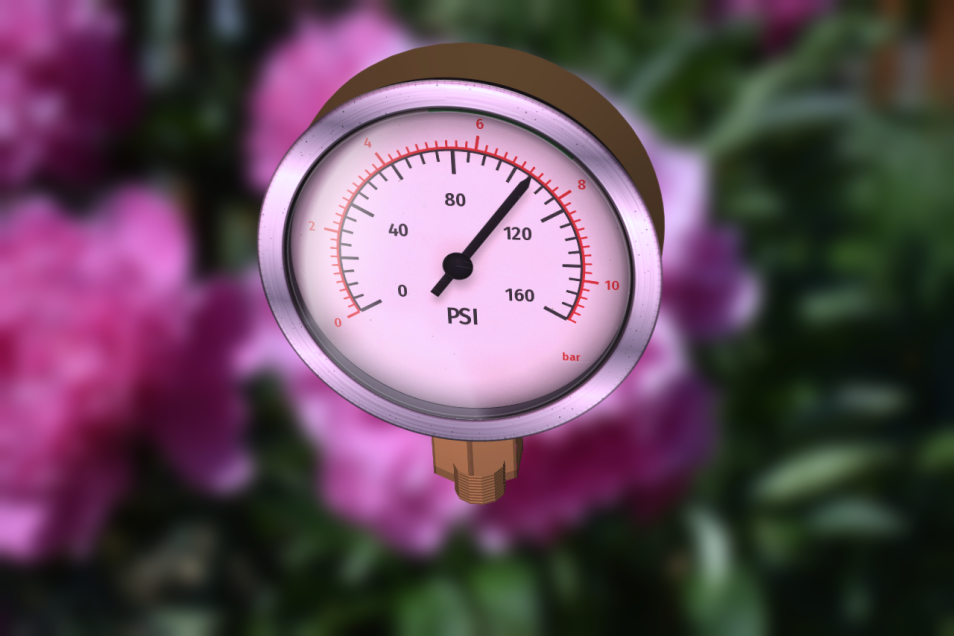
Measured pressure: 105 psi
